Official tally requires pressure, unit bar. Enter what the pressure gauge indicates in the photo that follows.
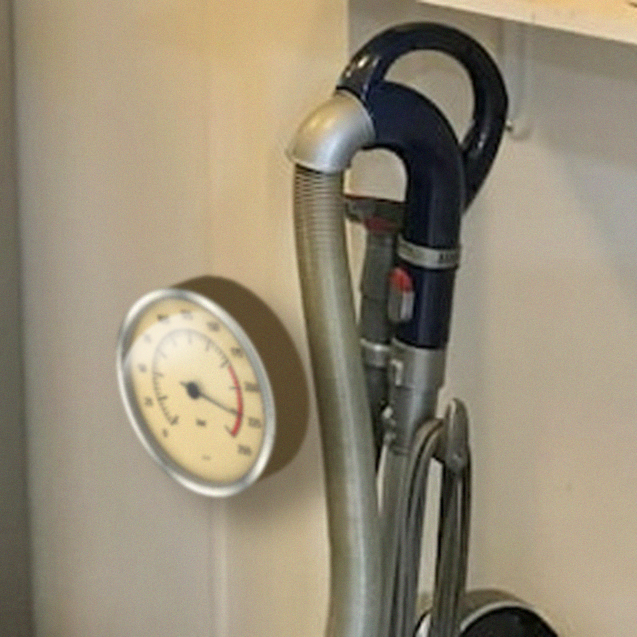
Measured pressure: 225 bar
